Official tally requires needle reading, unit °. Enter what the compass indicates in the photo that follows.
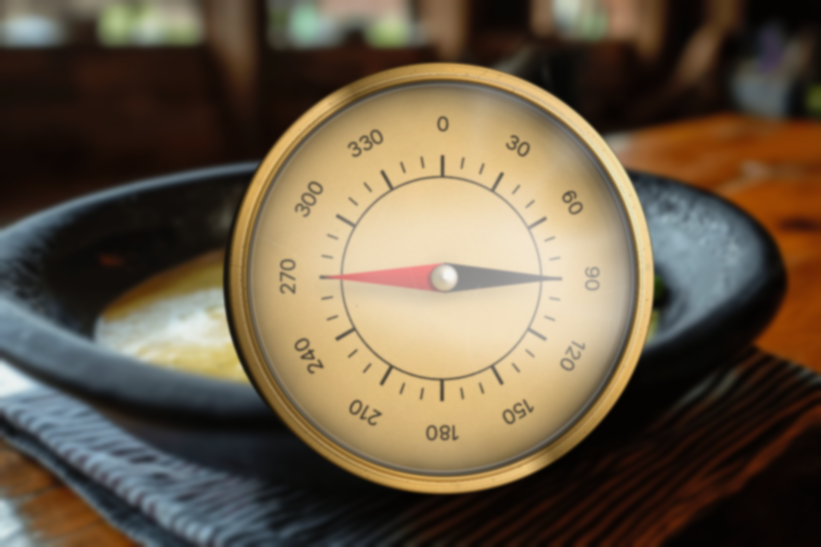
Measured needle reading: 270 °
